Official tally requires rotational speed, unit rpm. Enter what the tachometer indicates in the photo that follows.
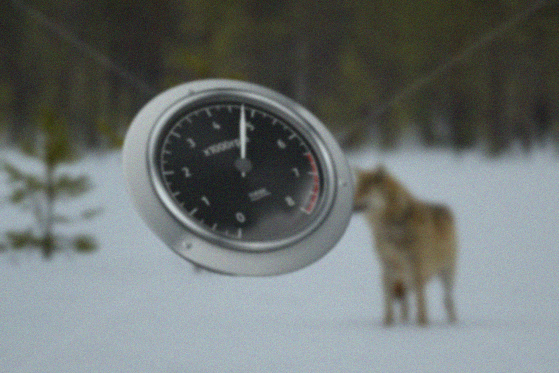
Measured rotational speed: 4750 rpm
